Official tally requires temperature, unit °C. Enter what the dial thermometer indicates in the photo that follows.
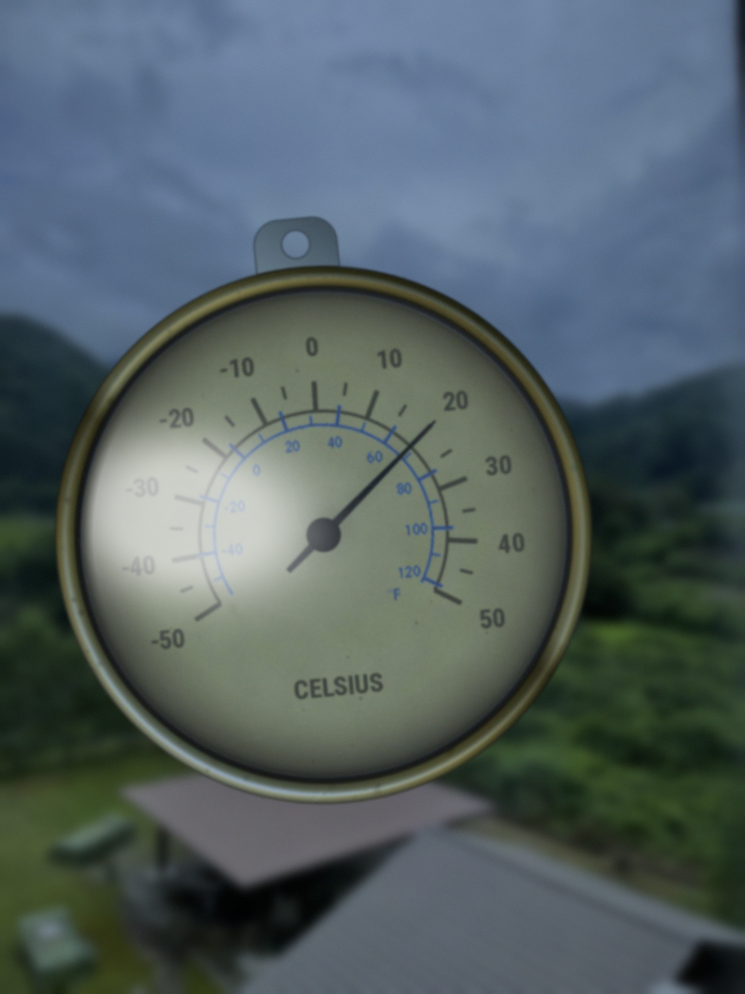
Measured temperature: 20 °C
